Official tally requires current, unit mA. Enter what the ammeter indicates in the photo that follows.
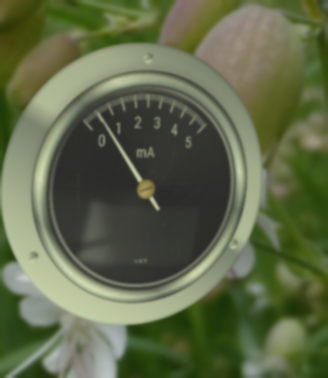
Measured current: 0.5 mA
